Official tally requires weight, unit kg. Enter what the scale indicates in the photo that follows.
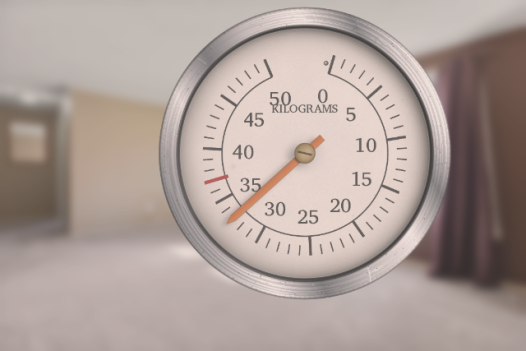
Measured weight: 33 kg
